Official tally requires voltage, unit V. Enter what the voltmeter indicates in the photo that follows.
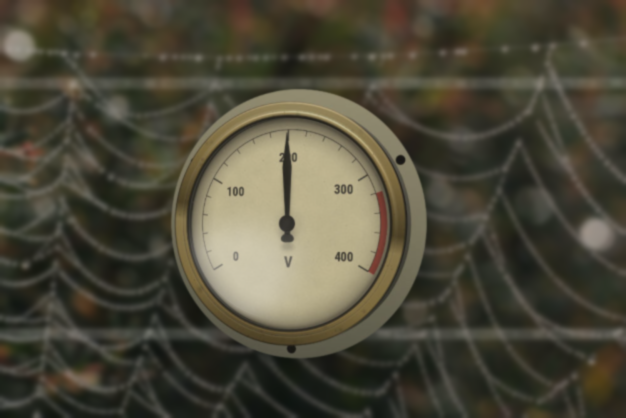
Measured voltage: 200 V
